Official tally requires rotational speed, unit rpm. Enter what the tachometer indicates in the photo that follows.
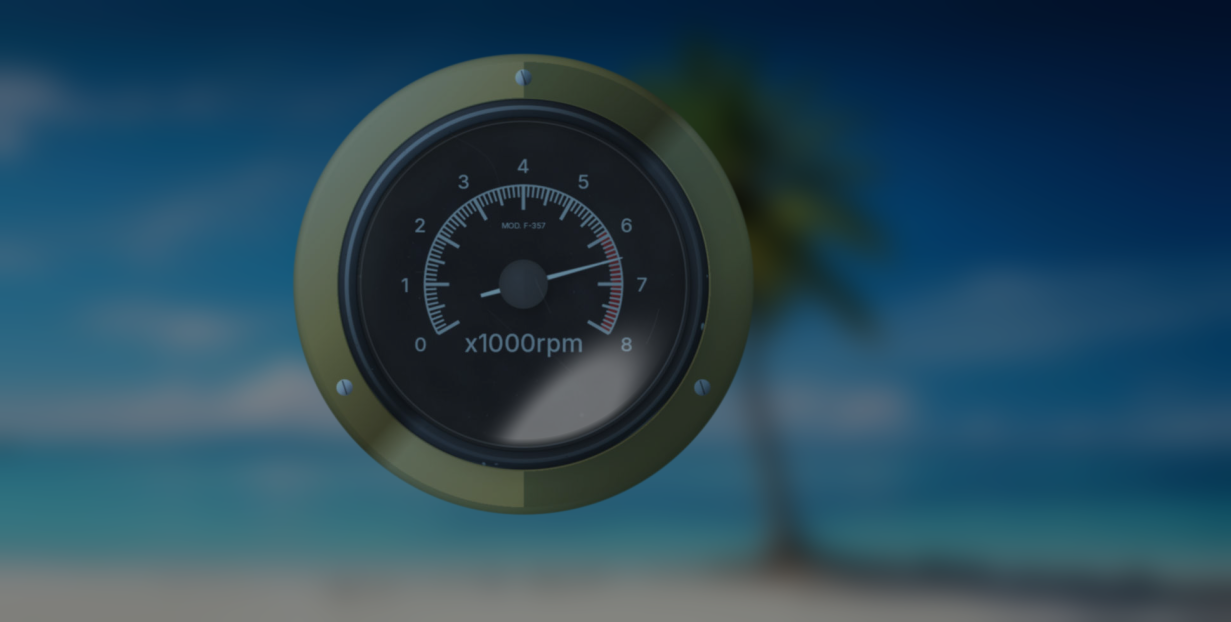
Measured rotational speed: 6500 rpm
